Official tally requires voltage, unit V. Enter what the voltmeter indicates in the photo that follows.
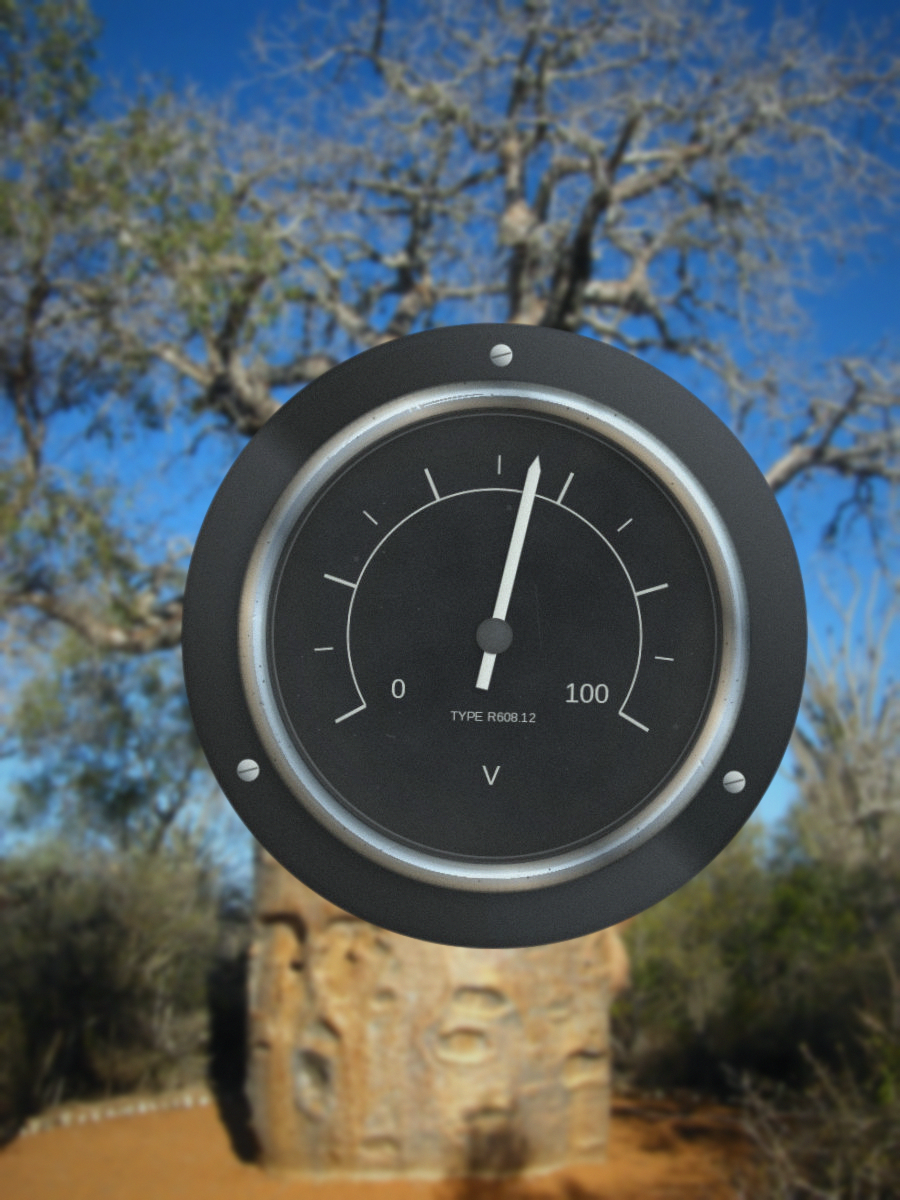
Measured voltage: 55 V
